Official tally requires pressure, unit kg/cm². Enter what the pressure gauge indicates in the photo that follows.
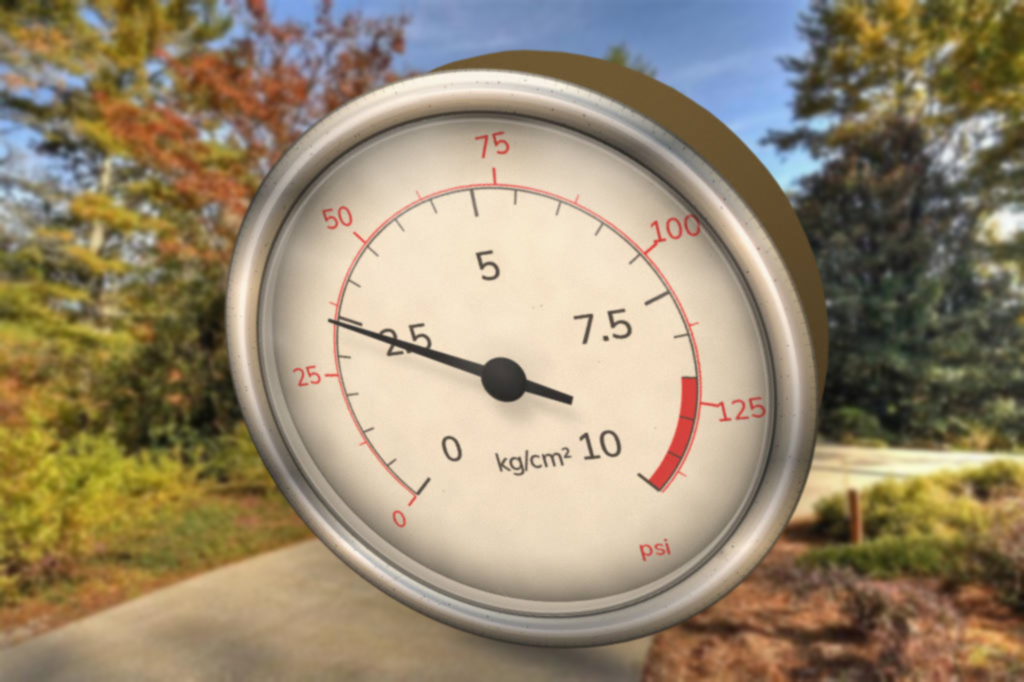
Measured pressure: 2.5 kg/cm²
